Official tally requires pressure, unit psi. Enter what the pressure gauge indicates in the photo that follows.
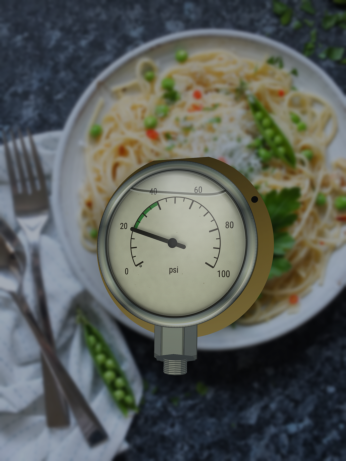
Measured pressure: 20 psi
